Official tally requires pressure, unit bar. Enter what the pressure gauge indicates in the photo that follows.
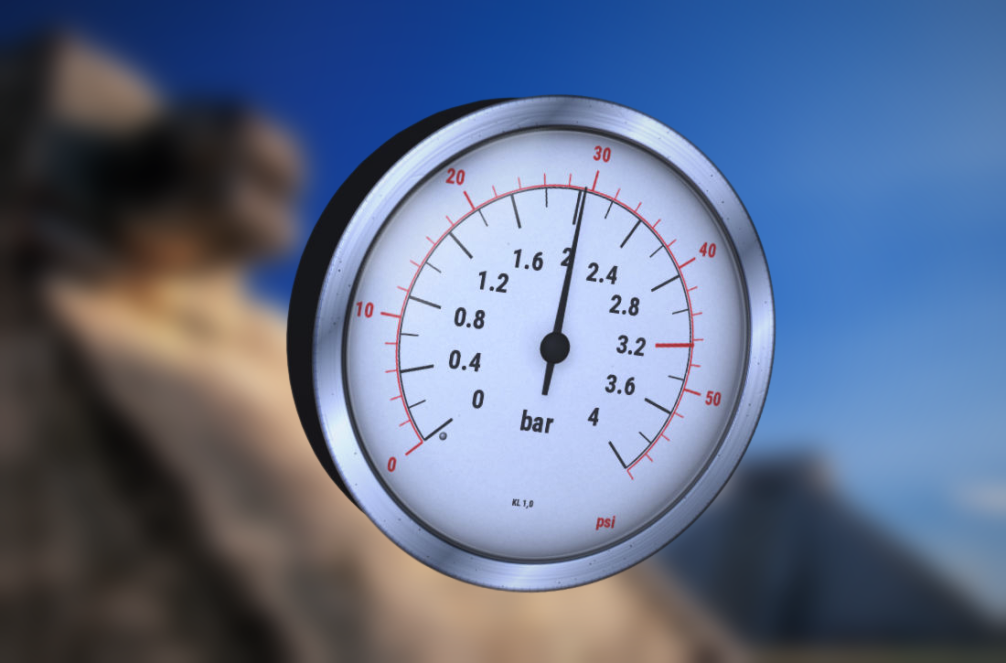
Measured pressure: 2 bar
